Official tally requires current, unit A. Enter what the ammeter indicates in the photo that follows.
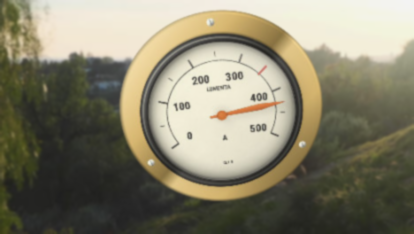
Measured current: 425 A
